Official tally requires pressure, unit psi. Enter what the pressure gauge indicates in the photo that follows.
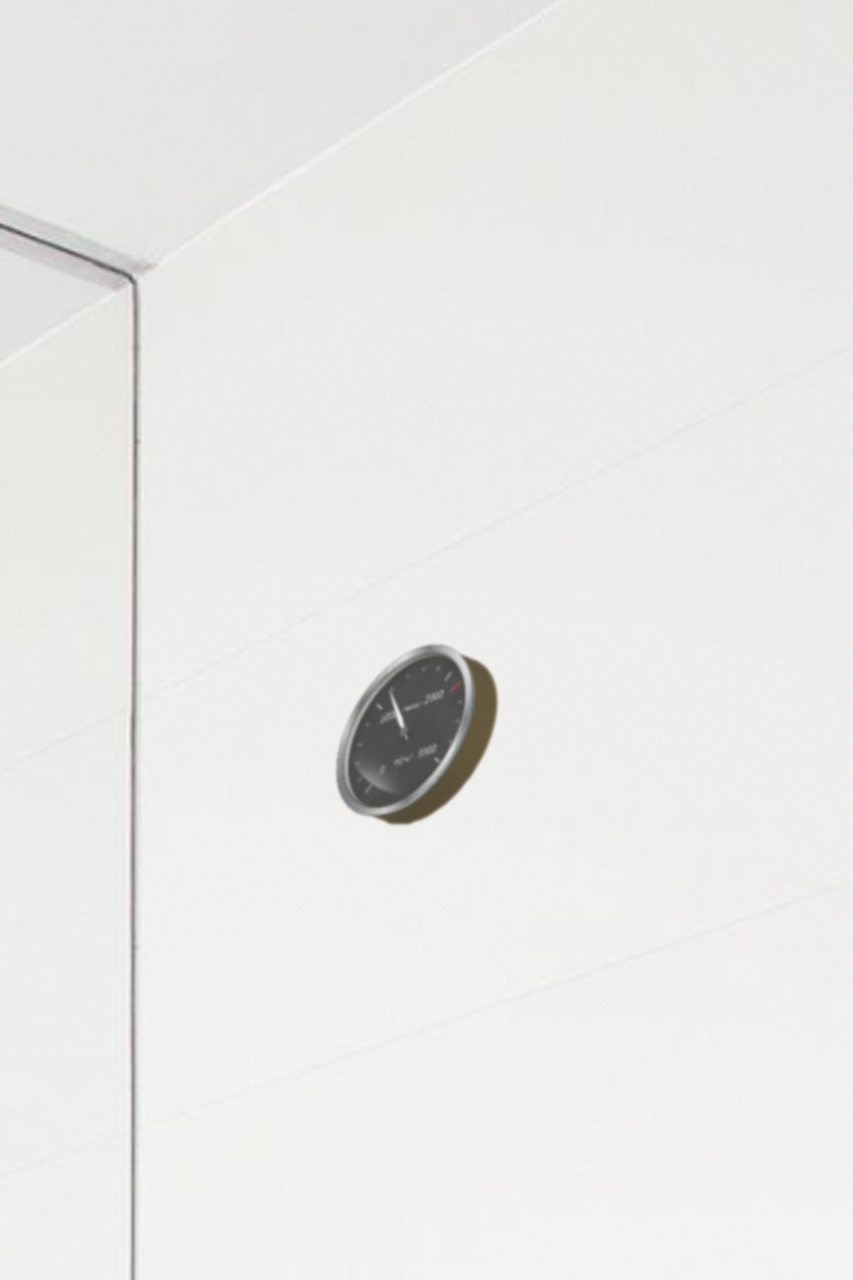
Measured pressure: 1200 psi
